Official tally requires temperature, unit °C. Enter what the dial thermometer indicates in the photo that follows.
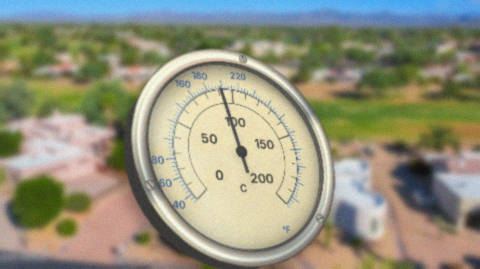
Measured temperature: 90 °C
